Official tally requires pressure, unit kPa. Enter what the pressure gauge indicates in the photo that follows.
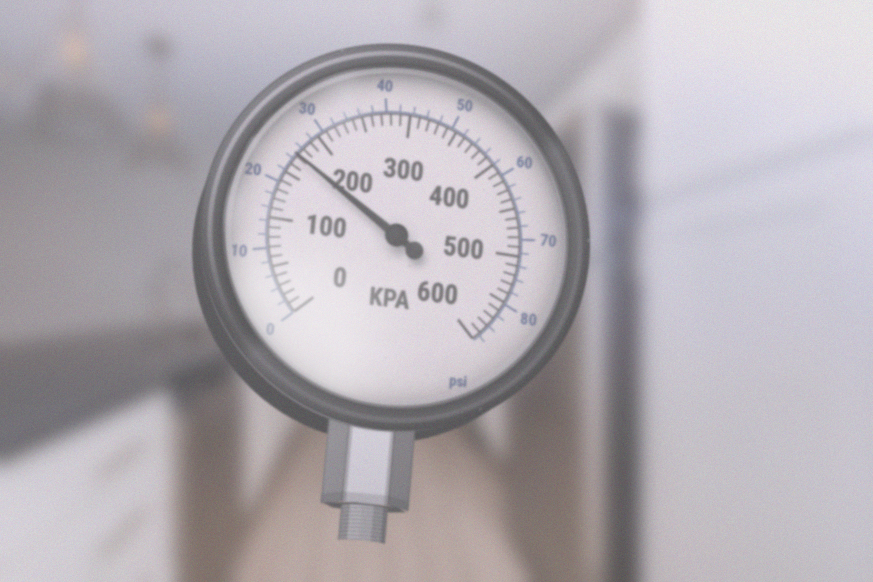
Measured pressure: 170 kPa
